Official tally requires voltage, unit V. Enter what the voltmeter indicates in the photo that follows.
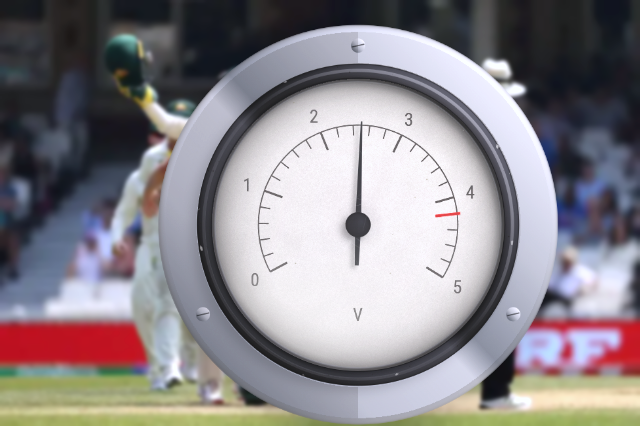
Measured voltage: 2.5 V
